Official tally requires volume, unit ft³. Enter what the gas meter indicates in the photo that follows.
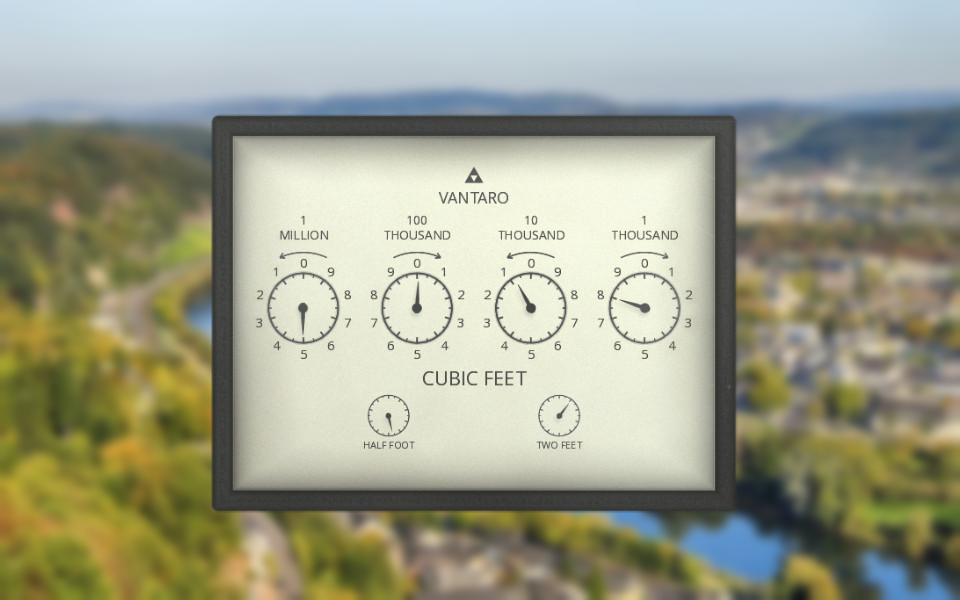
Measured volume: 500800 ft³
